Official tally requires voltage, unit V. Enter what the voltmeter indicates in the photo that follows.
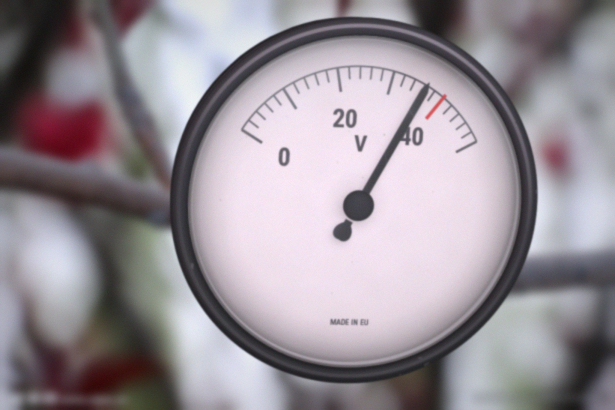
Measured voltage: 36 V
